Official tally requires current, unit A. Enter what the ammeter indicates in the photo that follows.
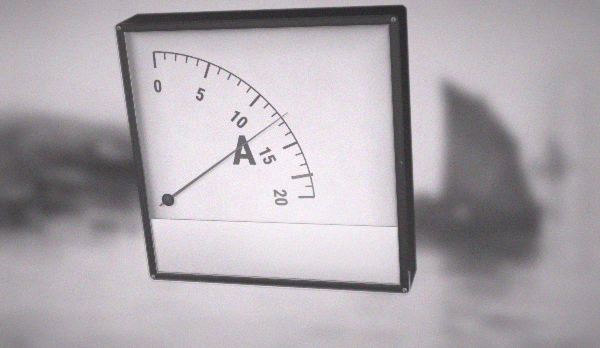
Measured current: 12.5 A
